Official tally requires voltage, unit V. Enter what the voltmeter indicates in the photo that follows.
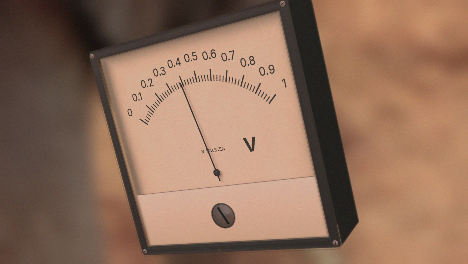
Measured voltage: 0.4 V
